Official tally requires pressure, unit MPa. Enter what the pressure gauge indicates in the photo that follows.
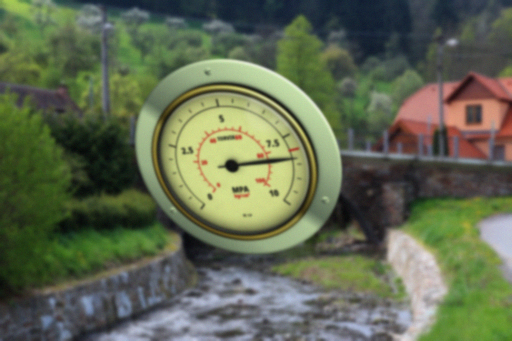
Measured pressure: 8.25 MPa
